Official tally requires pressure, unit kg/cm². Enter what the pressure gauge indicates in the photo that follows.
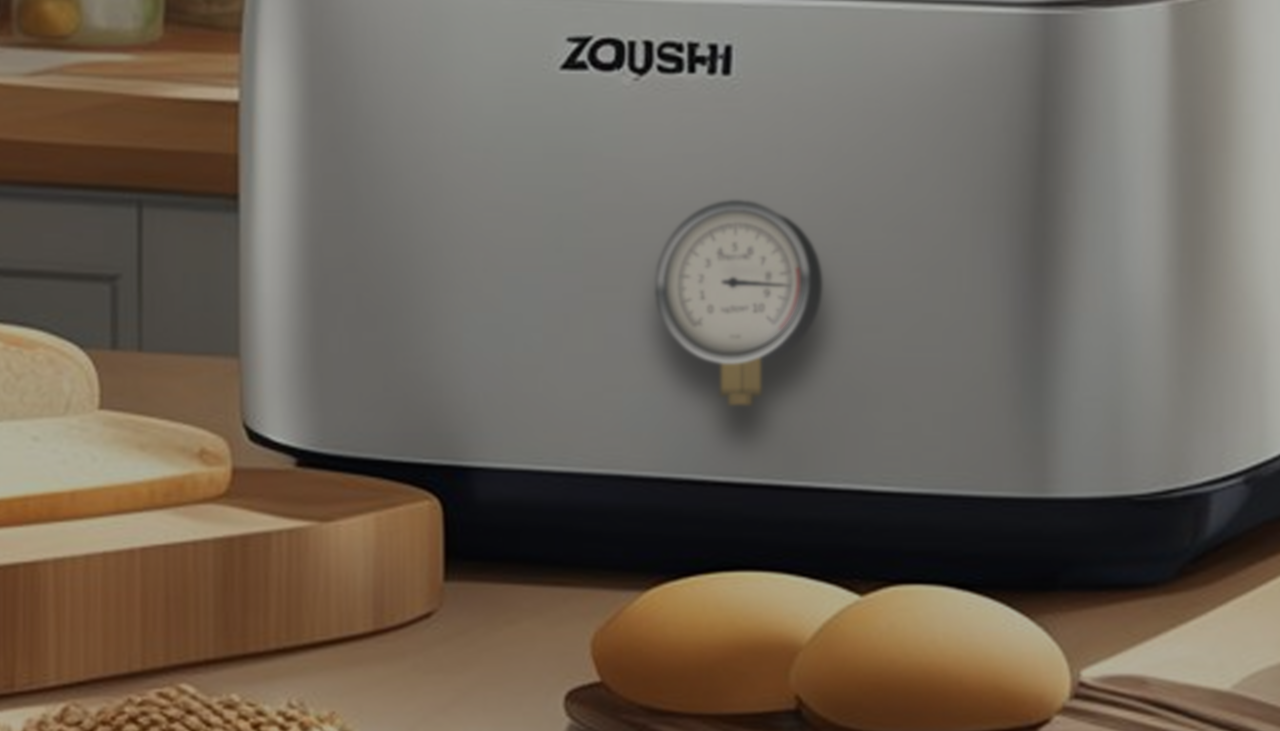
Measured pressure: 8.5 kg/cm²
